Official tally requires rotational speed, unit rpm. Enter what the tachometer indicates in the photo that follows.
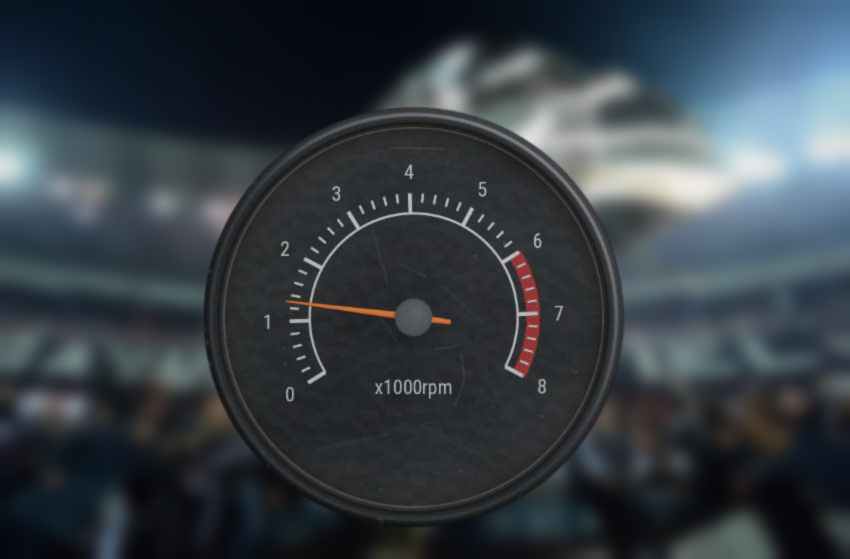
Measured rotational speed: 1300 rpm
